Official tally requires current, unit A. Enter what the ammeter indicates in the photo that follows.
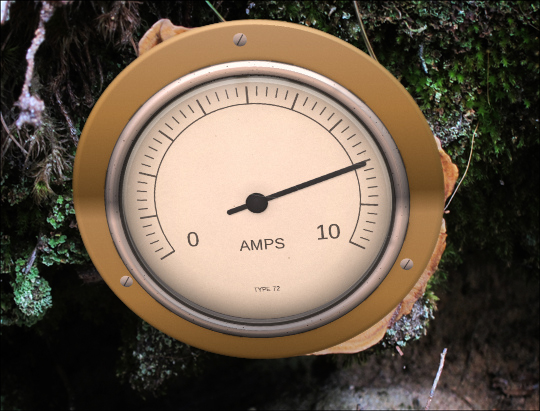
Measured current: 8 A
